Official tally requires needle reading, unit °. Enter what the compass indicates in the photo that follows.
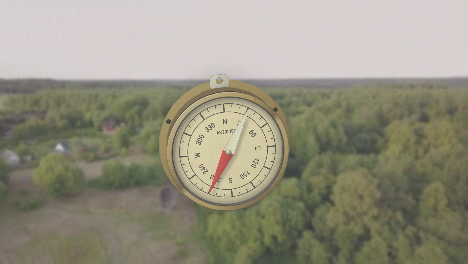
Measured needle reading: 210 °
